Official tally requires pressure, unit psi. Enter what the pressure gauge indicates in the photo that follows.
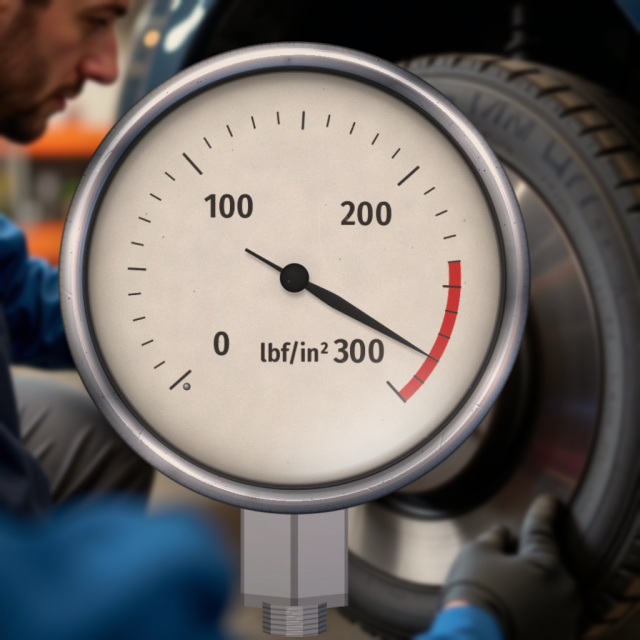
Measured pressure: 280 psi
